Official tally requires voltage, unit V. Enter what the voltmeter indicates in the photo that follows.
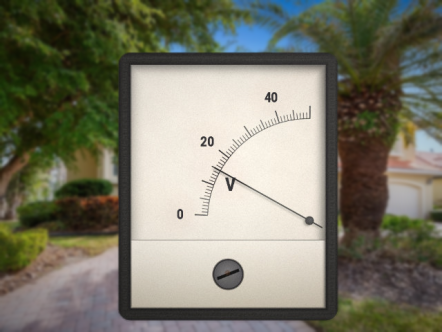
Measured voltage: 15 V
